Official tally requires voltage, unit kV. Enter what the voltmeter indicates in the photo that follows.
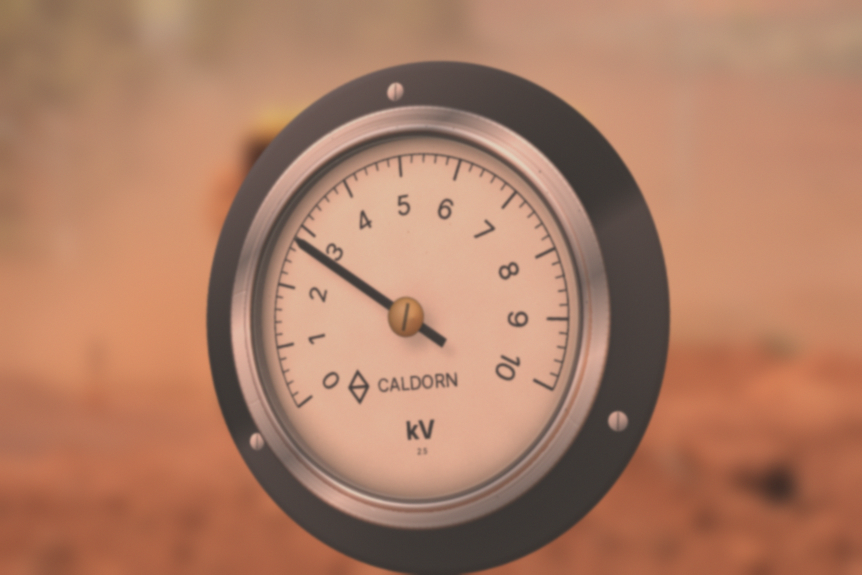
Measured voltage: 2.8 kV
